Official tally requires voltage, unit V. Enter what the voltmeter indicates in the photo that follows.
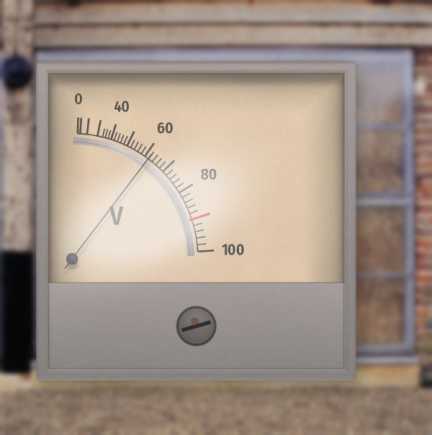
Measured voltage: 62 V
